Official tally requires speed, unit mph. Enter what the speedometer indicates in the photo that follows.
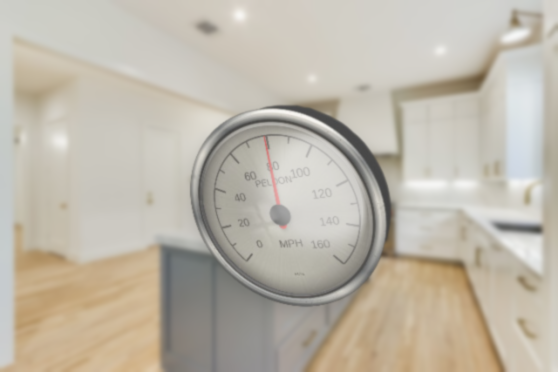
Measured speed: 80 mph
